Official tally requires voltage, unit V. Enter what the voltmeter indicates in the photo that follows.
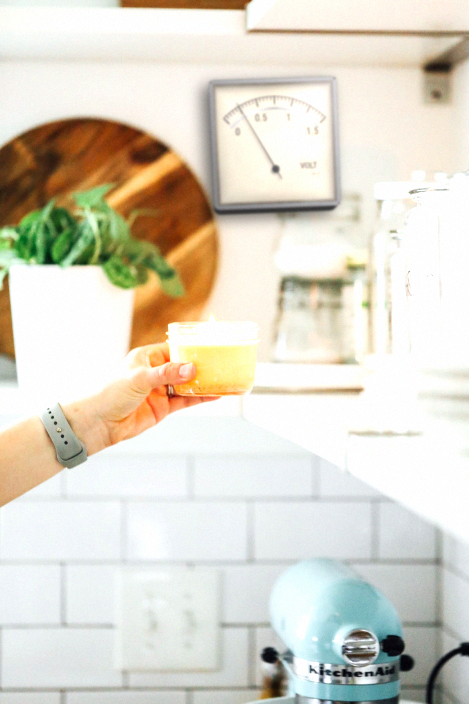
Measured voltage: 0.25 V
